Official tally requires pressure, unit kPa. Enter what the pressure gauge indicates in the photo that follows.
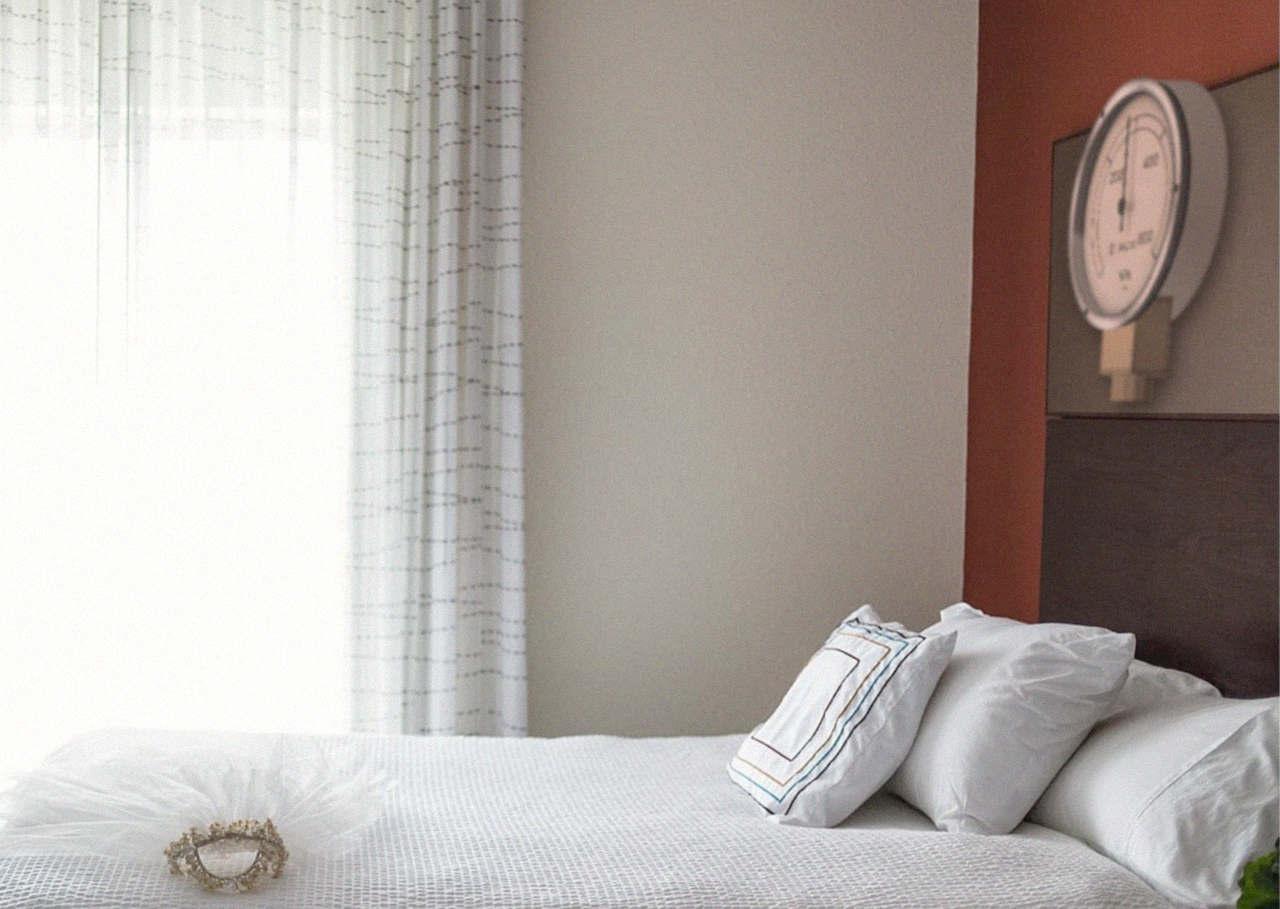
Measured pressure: 300 kPa
